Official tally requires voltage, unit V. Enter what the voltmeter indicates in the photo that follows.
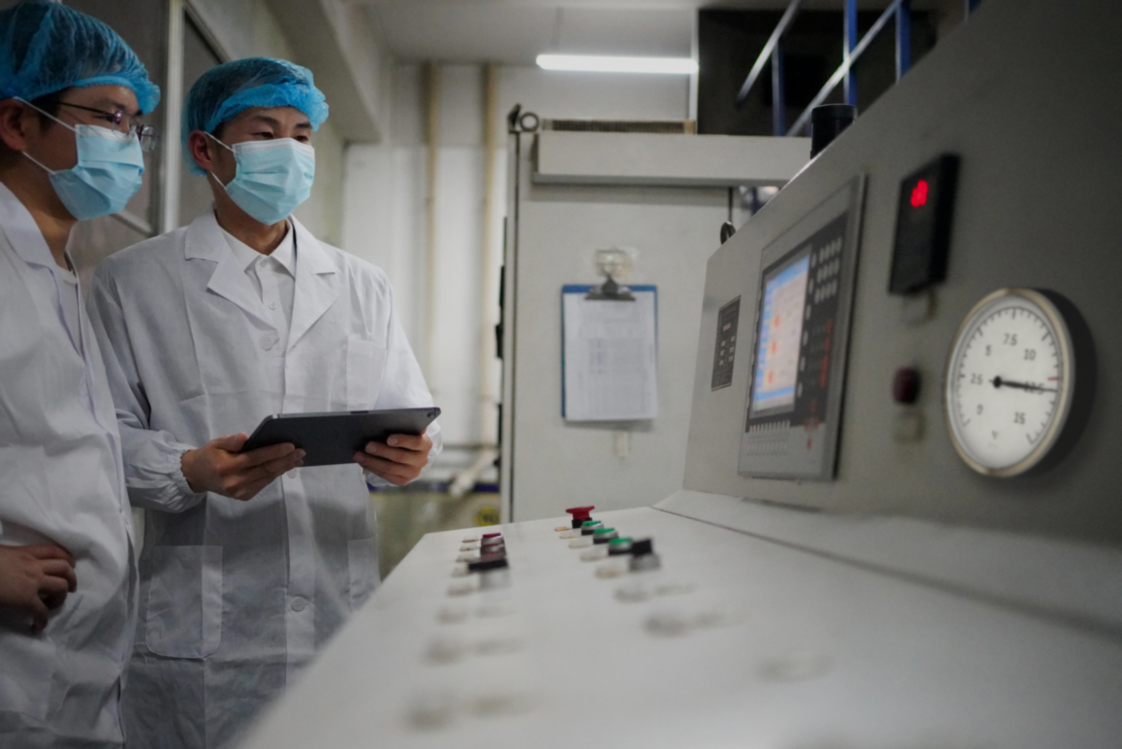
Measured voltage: 12.5 V
